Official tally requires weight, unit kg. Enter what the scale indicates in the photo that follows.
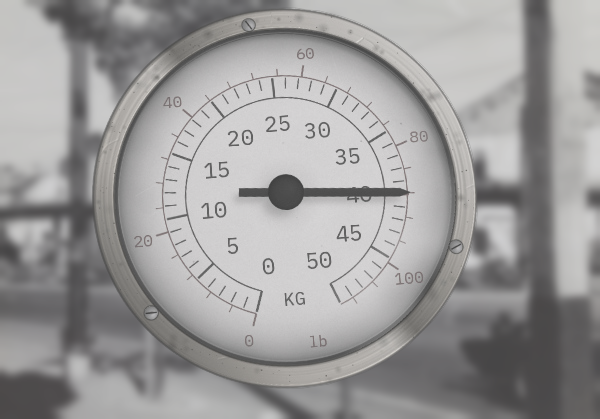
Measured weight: 40 kg
